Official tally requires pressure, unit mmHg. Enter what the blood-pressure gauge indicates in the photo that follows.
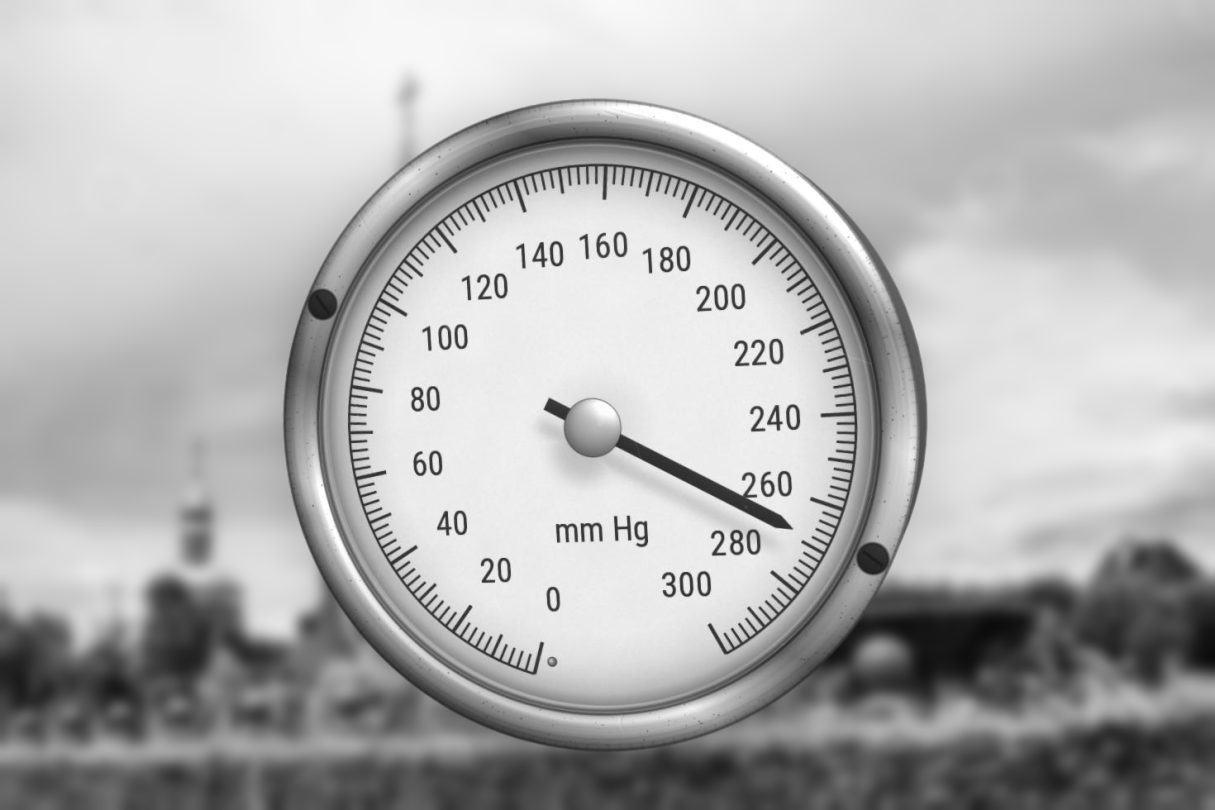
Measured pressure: 268 mmHg
